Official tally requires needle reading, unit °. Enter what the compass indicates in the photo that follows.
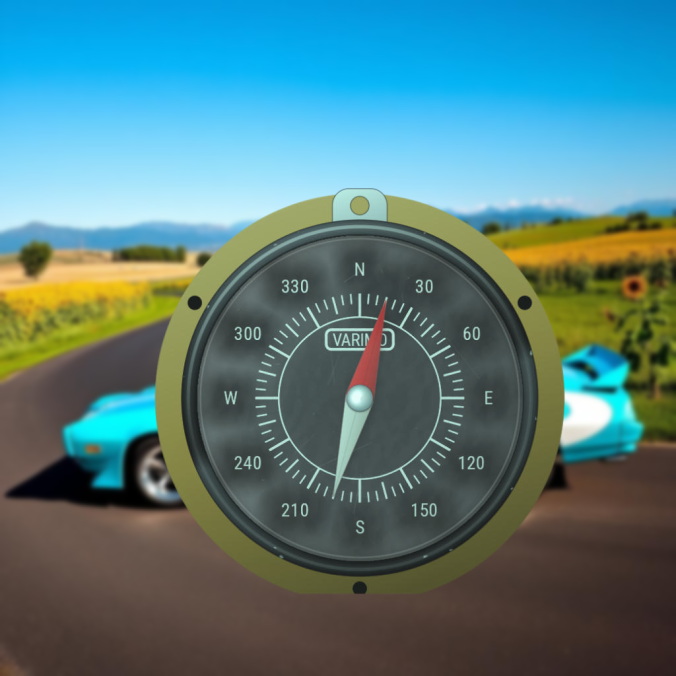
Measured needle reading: 15 °
